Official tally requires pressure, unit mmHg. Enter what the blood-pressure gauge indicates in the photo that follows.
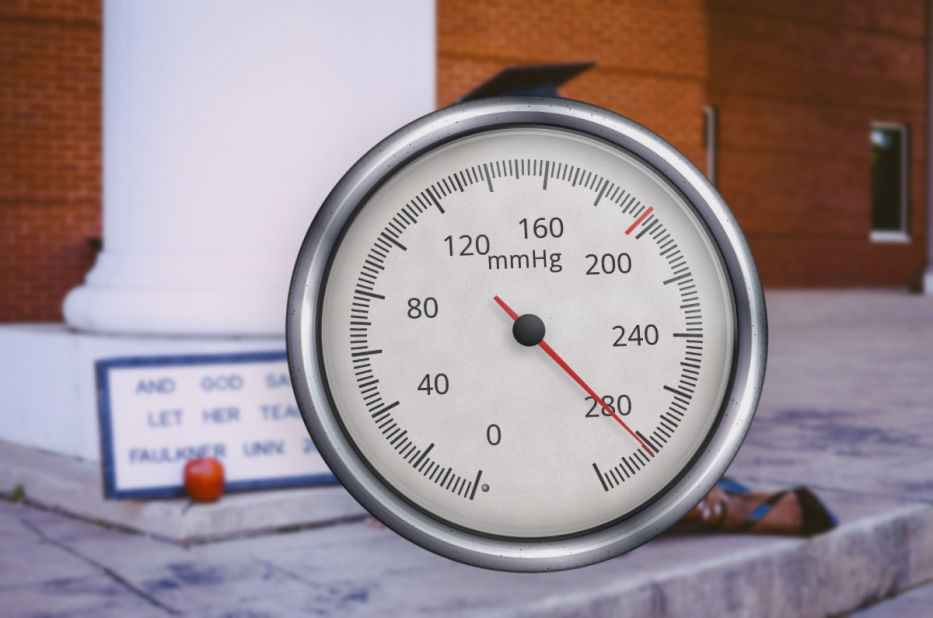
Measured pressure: 282 mmHg
